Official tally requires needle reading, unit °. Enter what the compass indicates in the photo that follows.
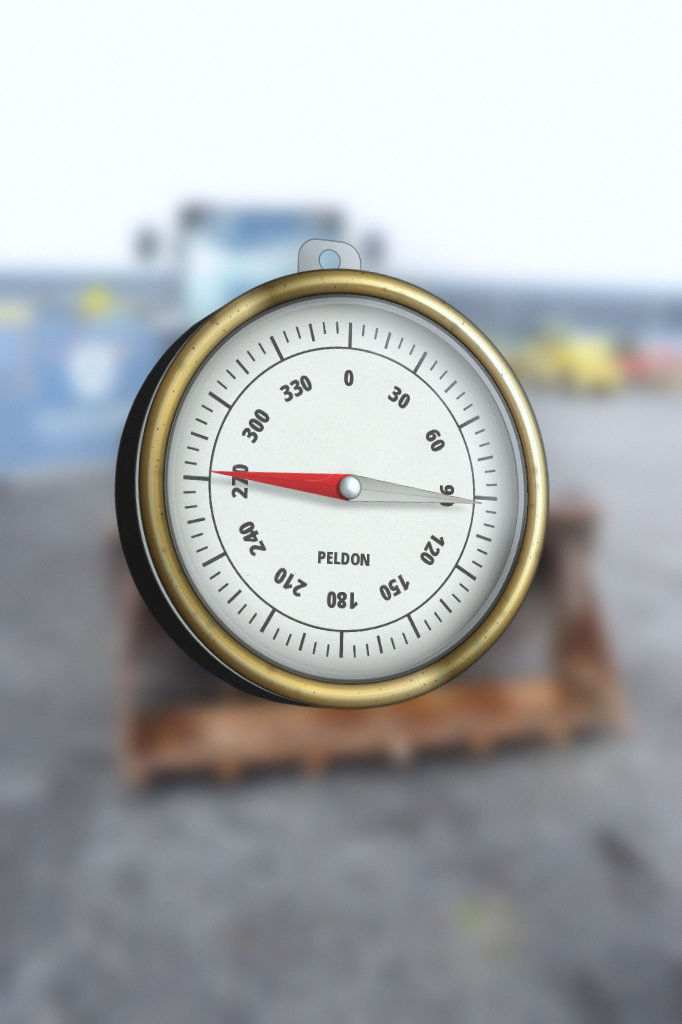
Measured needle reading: 272.5 °
